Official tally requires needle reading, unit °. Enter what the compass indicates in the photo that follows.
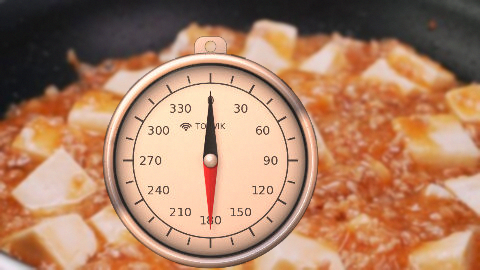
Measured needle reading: 180 °
